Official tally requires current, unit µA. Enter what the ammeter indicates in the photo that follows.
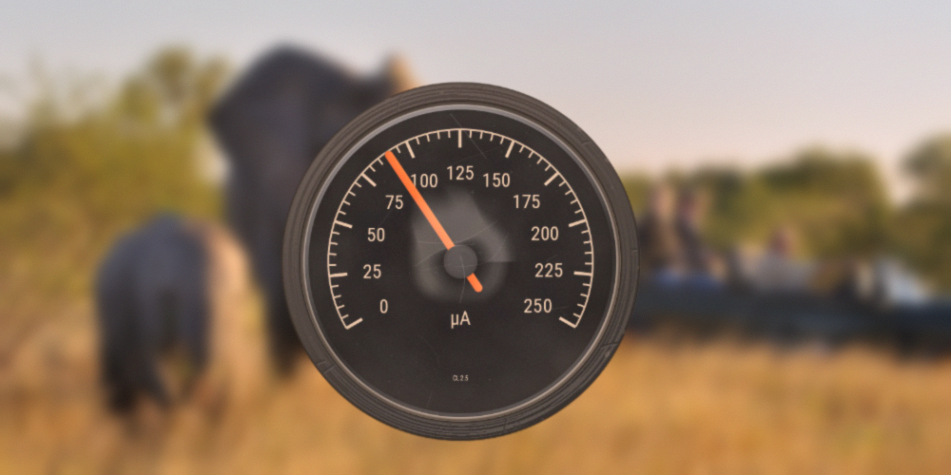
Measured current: 90 µA
